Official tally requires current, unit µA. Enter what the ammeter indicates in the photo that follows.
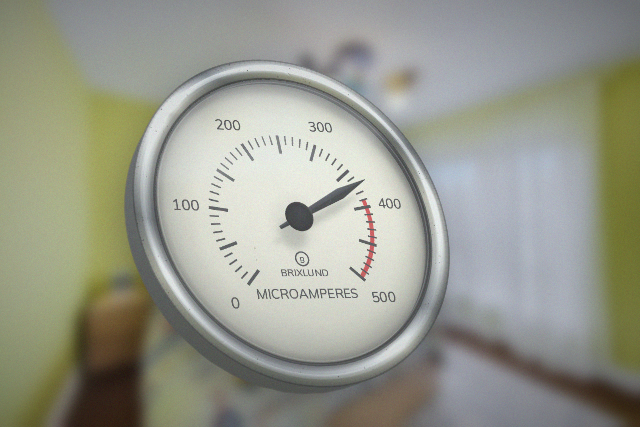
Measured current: 370 µA
